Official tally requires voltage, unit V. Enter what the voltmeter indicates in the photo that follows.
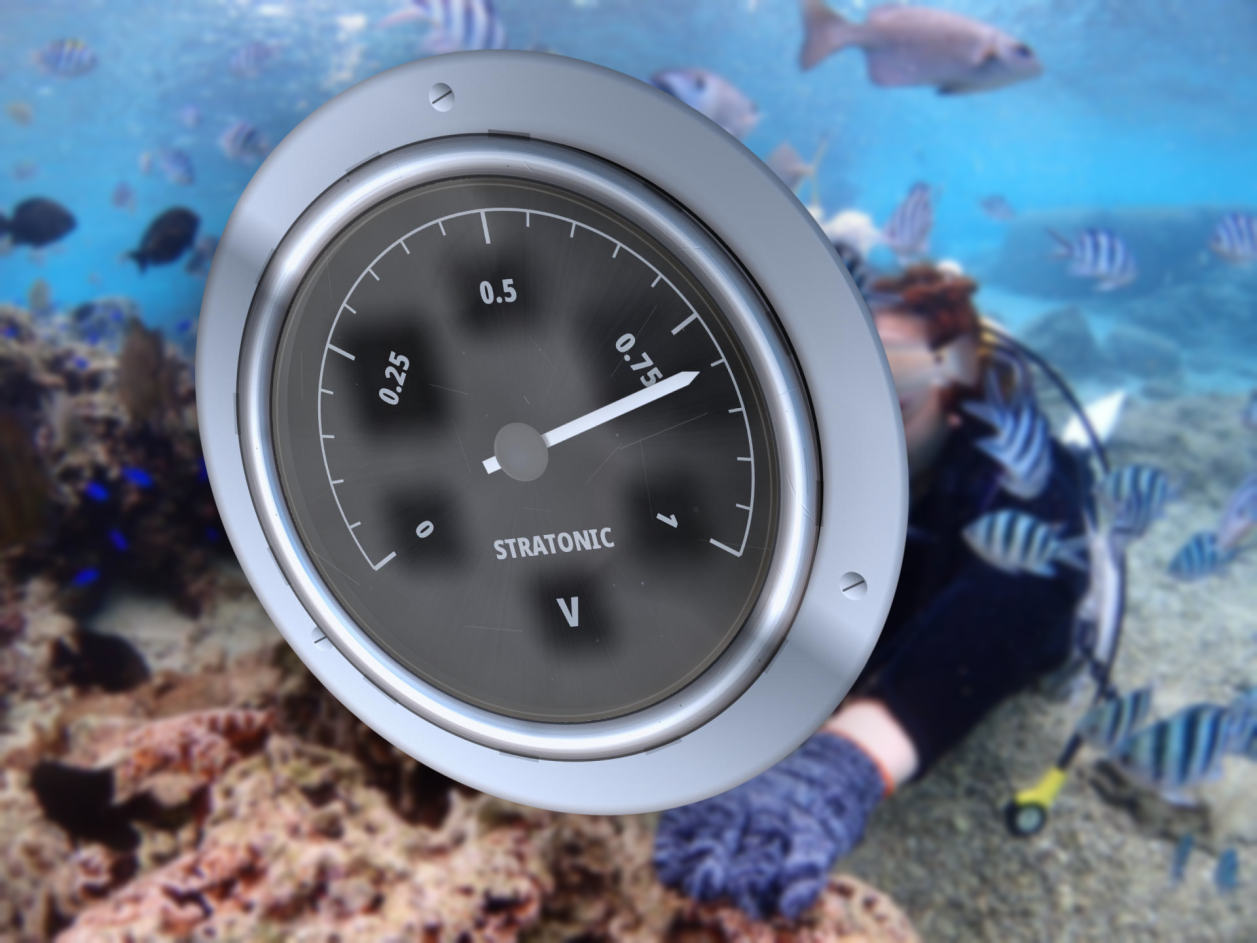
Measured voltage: 0.8 V
